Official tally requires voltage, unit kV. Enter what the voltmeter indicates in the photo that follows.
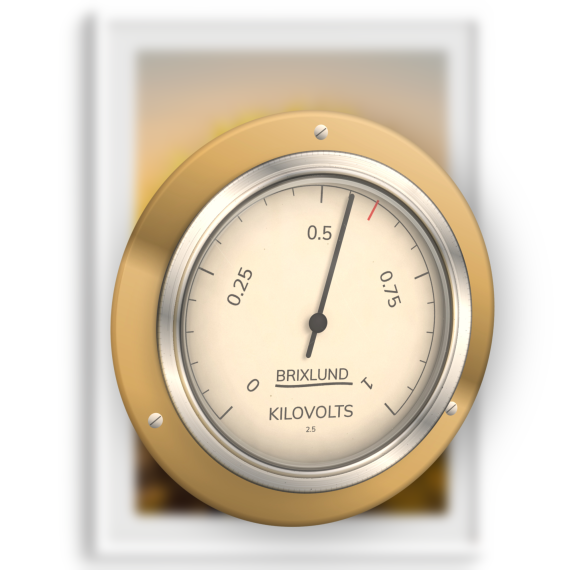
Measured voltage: 0.55 kV
